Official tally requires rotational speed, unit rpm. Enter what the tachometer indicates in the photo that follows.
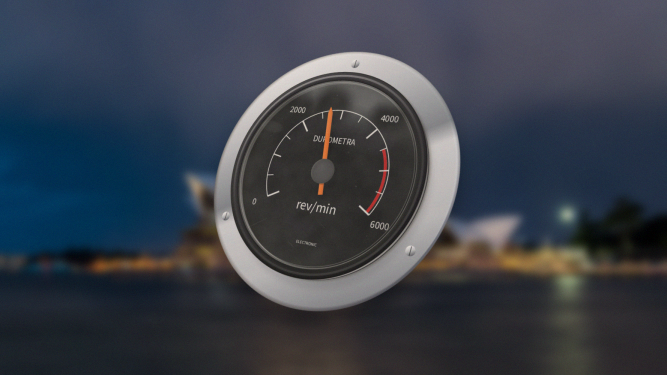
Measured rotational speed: 2750 rpm
